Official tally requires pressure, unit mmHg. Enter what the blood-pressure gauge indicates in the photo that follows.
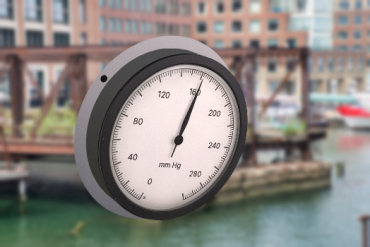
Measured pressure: 160 mmHg
